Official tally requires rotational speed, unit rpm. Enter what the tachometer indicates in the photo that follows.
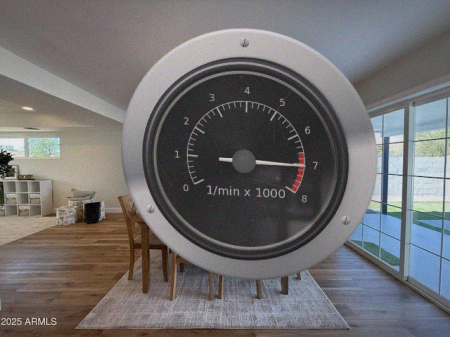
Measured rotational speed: 7000 rpm
